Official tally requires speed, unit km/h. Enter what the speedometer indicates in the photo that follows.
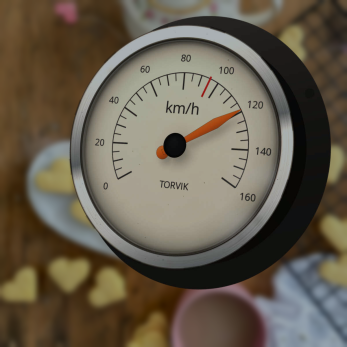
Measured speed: 120 km/h
